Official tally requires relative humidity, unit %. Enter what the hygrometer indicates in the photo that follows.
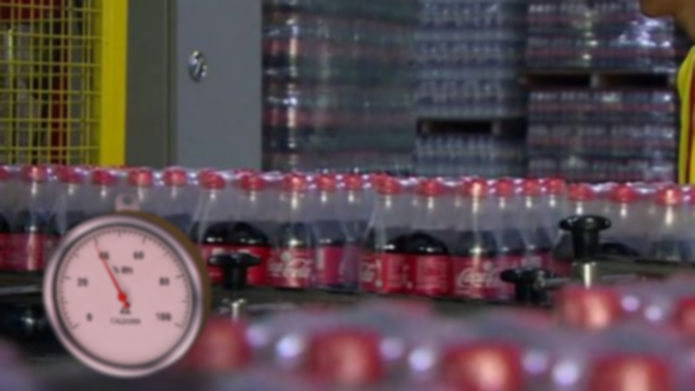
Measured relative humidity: 40 %
